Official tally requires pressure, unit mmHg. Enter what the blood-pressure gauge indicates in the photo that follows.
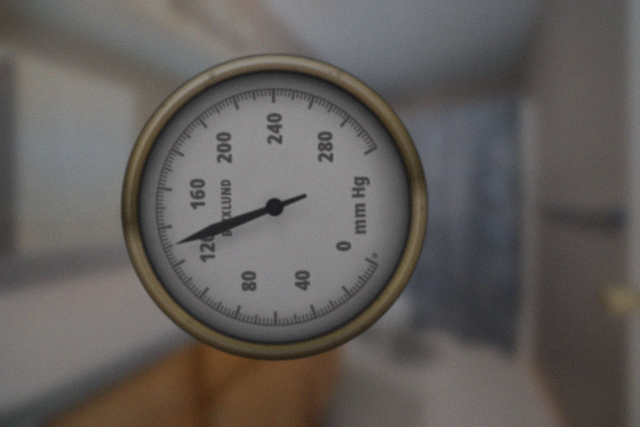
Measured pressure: 130 mmHg
